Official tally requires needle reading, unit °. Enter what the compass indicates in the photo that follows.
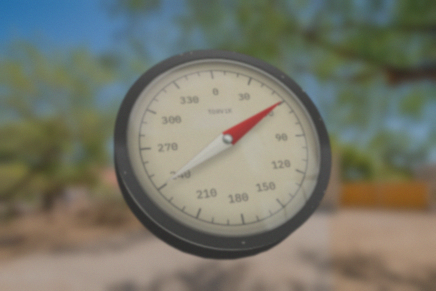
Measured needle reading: 60 °
